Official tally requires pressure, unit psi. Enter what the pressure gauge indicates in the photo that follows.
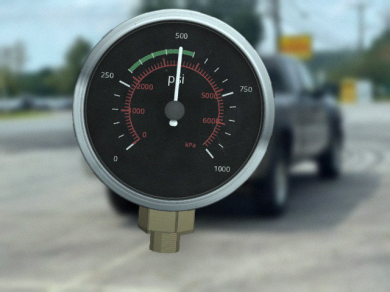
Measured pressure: 500 psi
